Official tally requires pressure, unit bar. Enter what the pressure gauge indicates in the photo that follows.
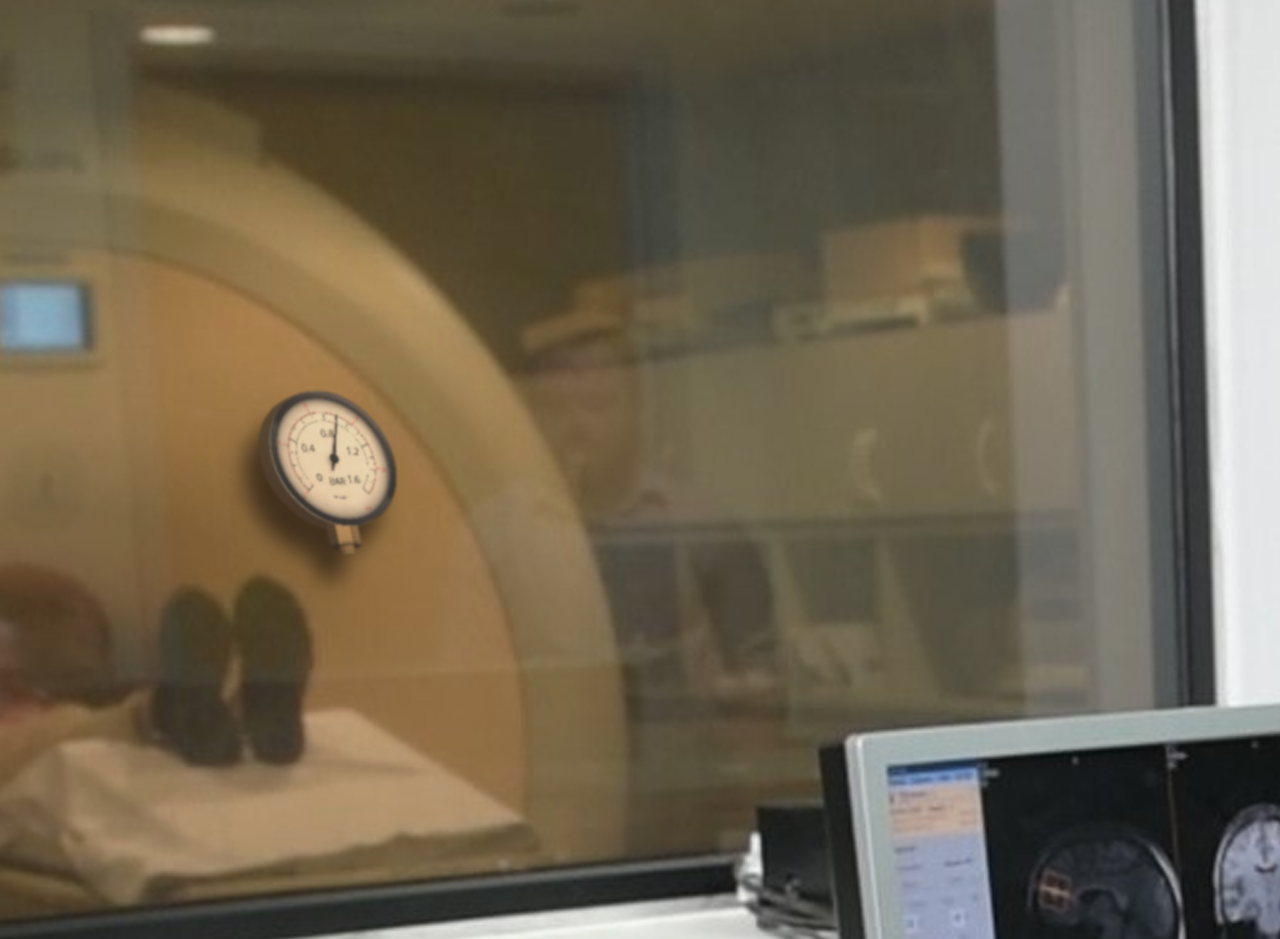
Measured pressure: 0.9 bar
